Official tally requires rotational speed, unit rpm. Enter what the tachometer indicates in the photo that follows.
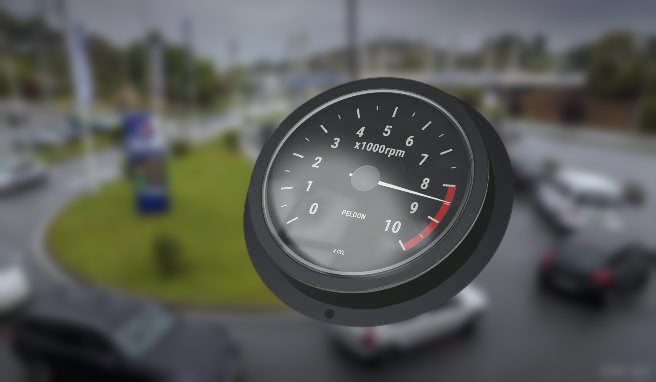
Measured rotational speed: 8500 rpm
